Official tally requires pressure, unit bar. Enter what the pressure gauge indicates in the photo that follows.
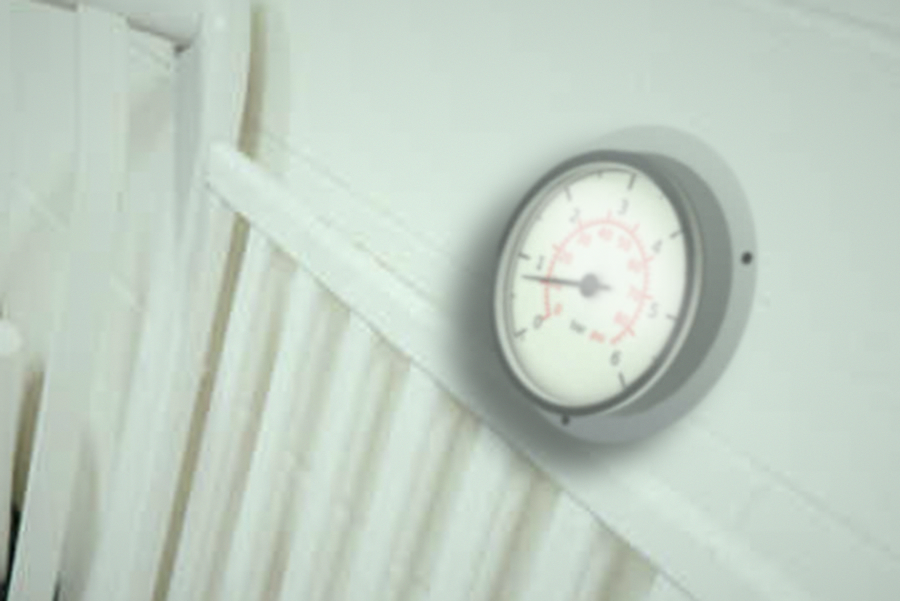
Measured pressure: 0.75 bar
